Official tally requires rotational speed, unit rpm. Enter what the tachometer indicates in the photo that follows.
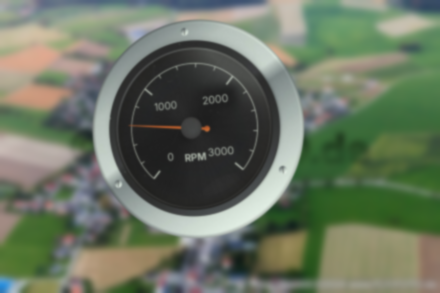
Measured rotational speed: 600 rpm
